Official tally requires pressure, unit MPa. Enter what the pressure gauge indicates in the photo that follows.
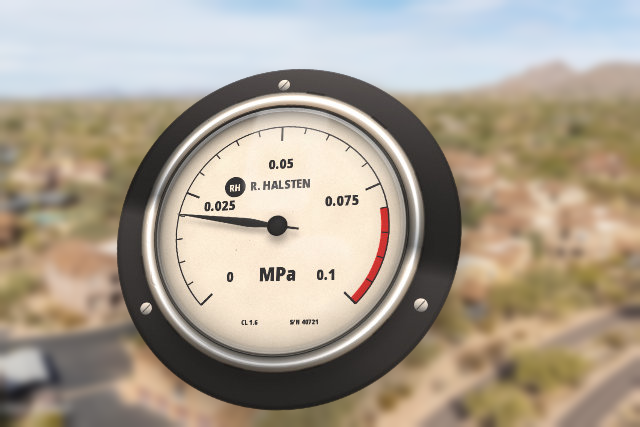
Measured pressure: 0.02 MPa
